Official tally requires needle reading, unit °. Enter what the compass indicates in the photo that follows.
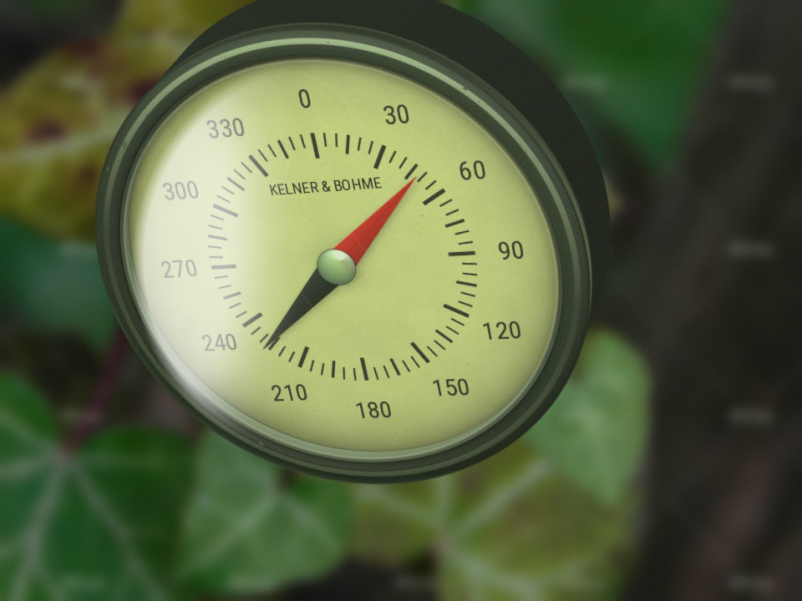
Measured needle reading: 47.5 °
